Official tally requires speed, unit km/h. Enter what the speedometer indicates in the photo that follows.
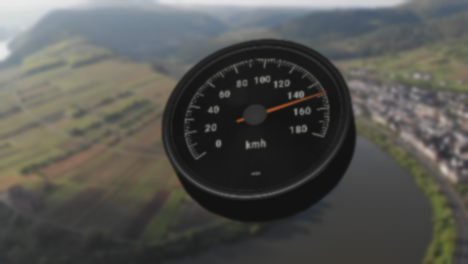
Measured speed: 150 km/h
